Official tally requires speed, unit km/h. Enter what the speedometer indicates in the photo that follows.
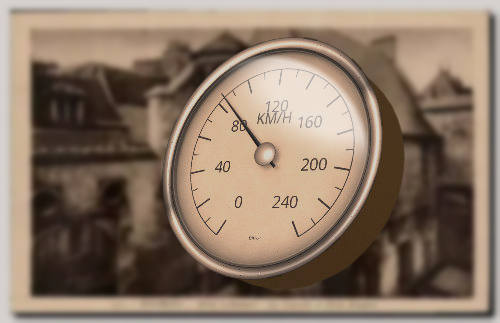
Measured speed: 85 km/h
